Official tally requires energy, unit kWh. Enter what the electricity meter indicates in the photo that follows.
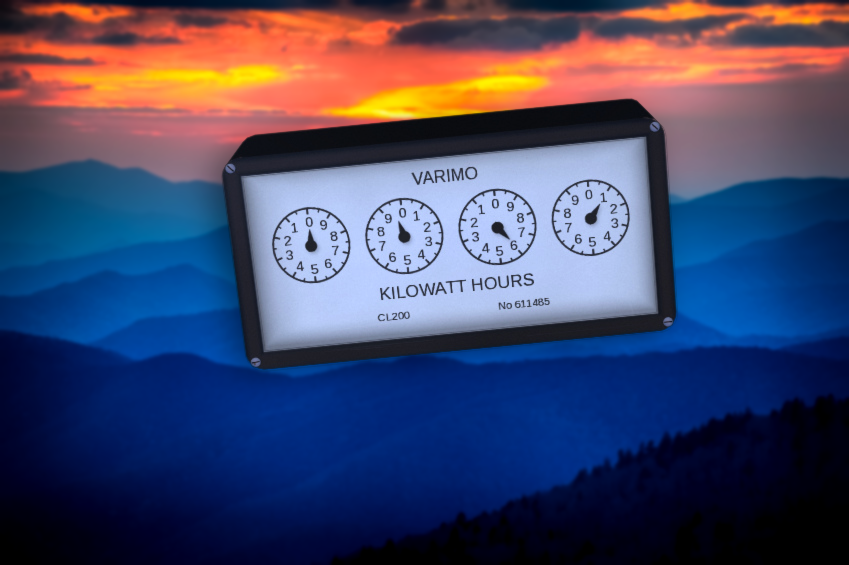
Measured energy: 9961 kWh
